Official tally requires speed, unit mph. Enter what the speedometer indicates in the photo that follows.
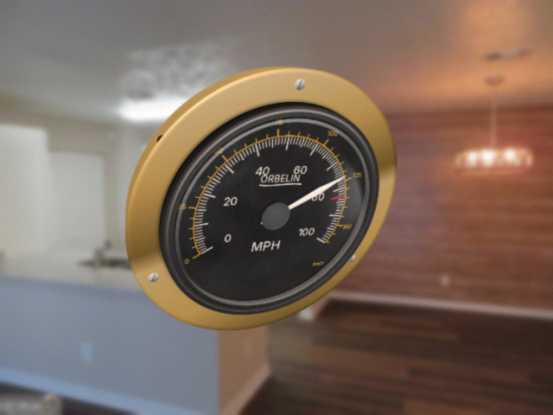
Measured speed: 75 mph
